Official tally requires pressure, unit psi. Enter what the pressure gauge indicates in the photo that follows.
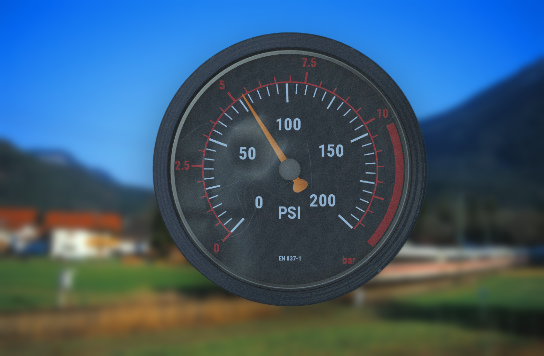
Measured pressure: 77.5 psi
